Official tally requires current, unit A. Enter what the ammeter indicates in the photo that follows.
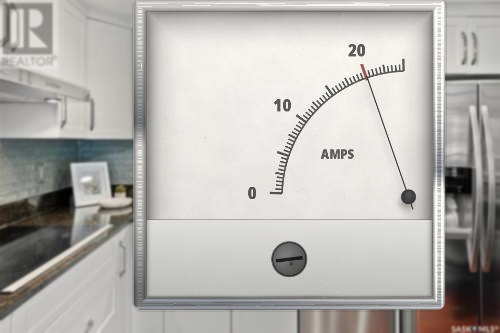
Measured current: 20 A
